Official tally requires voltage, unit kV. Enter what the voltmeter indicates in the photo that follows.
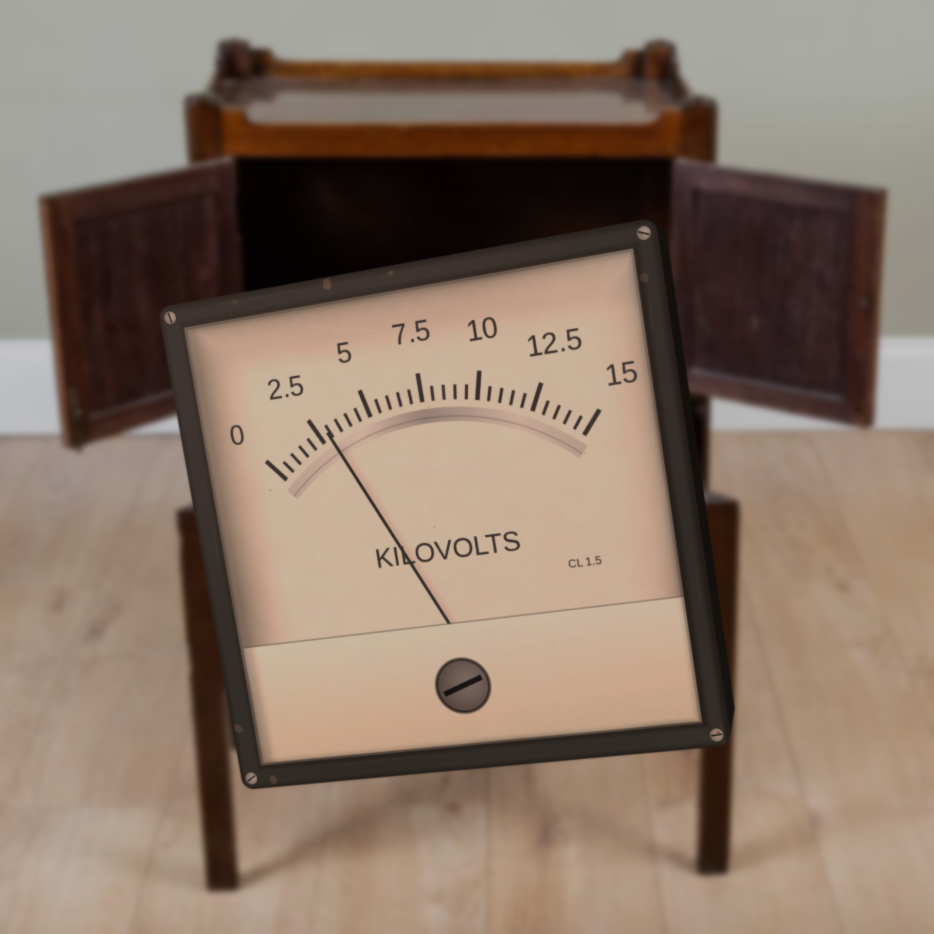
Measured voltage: 3 kV
